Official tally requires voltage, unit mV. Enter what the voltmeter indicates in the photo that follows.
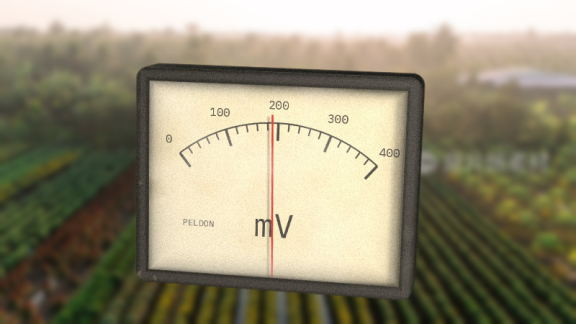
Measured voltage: 190 mV
